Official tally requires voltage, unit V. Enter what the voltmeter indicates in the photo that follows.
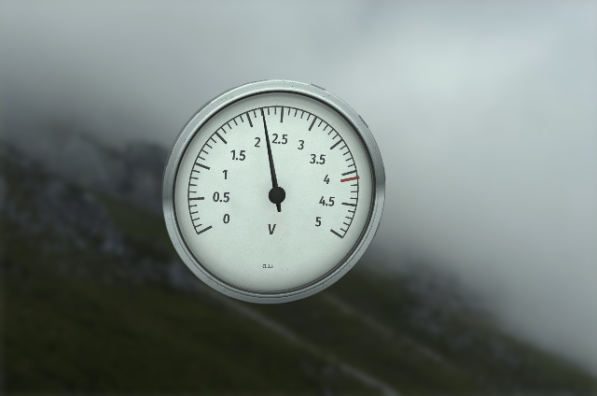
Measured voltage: 2.2 V
